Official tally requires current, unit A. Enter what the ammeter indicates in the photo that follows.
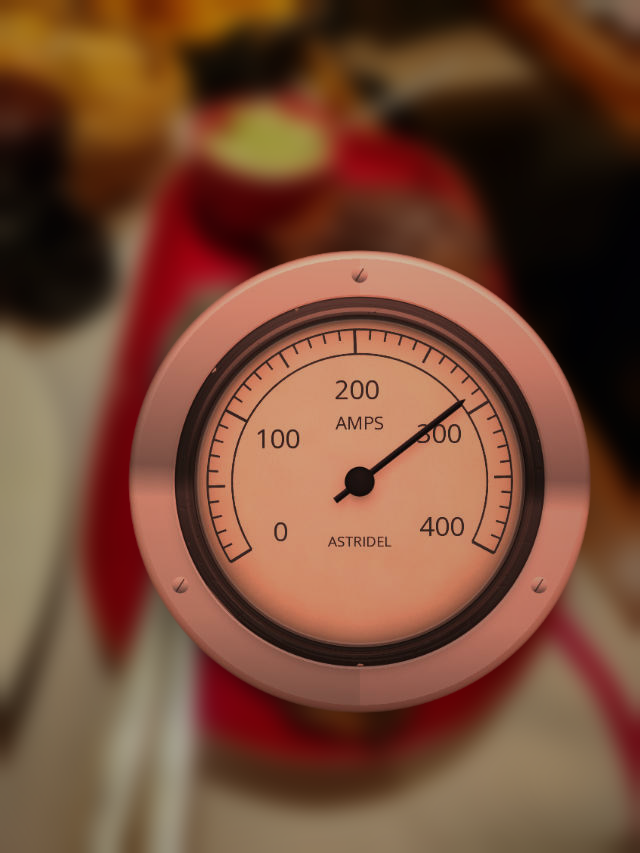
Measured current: 290 A
